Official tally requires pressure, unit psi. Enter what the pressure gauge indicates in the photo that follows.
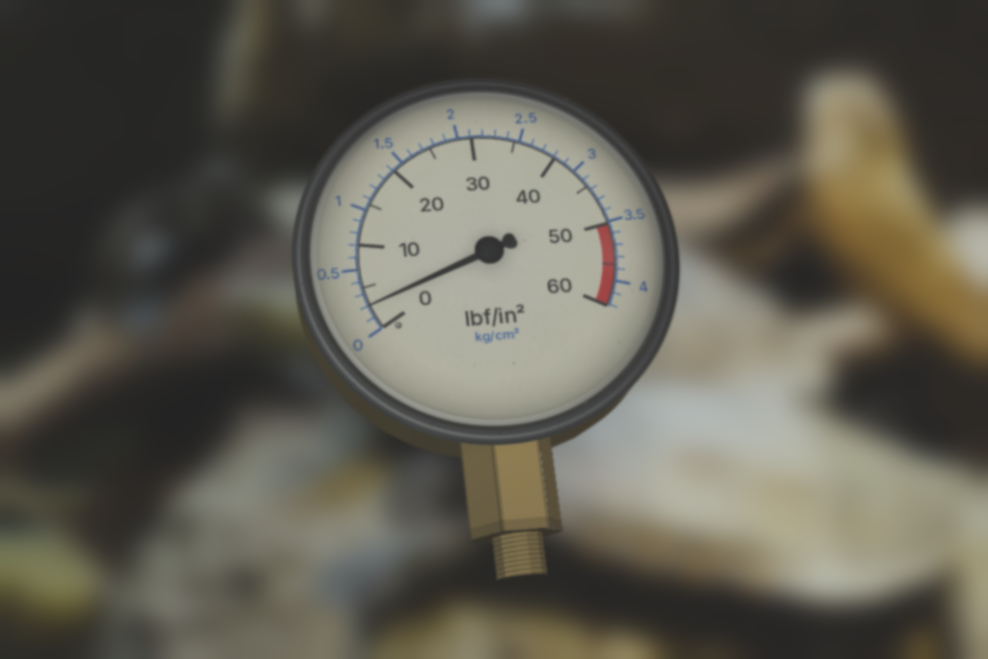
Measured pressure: 2.5 psi
